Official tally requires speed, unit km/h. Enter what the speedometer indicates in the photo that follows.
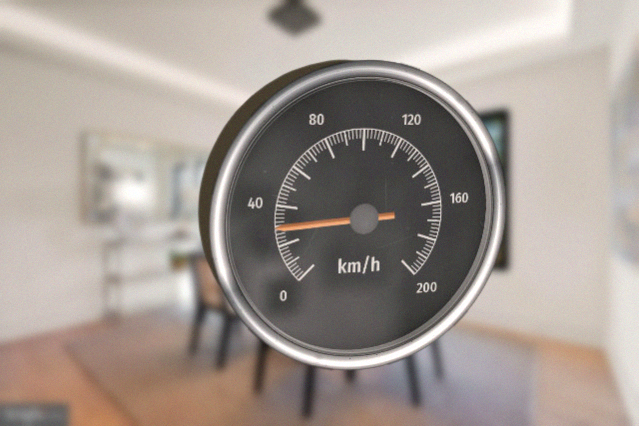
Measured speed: 30 km/h
